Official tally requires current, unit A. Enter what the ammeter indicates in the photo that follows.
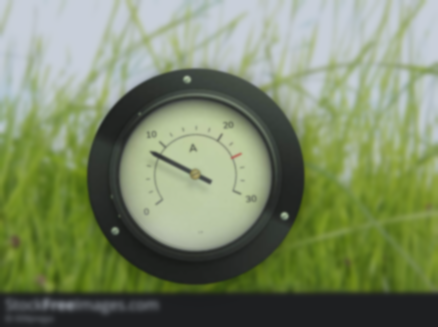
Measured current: 8 A
